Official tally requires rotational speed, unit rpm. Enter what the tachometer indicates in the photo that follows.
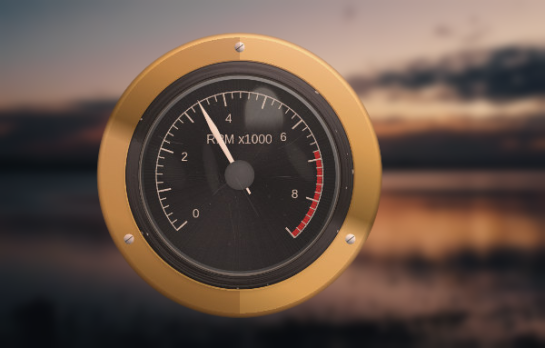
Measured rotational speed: 3400 rpm
